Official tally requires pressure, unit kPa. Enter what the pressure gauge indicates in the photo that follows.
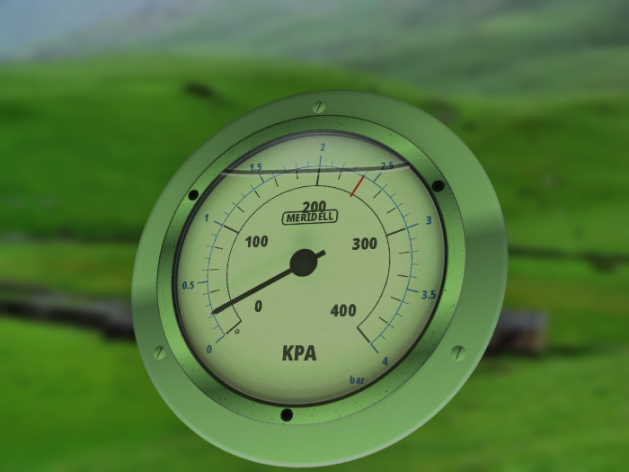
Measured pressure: 20 kPa
